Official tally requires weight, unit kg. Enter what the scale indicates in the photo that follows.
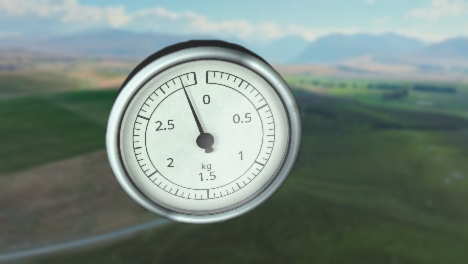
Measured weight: 2.9 kg
